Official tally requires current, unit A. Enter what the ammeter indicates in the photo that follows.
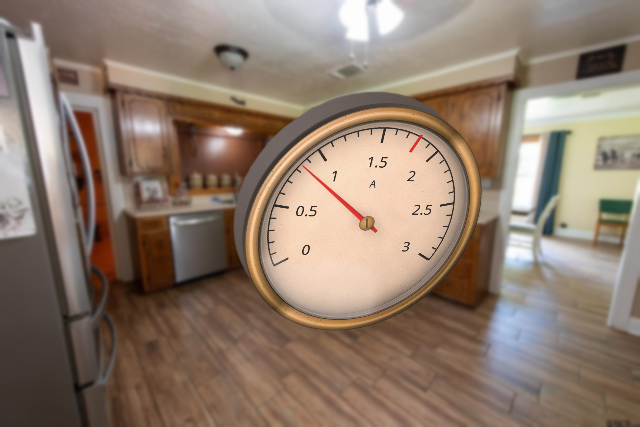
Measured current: 0.85 A
